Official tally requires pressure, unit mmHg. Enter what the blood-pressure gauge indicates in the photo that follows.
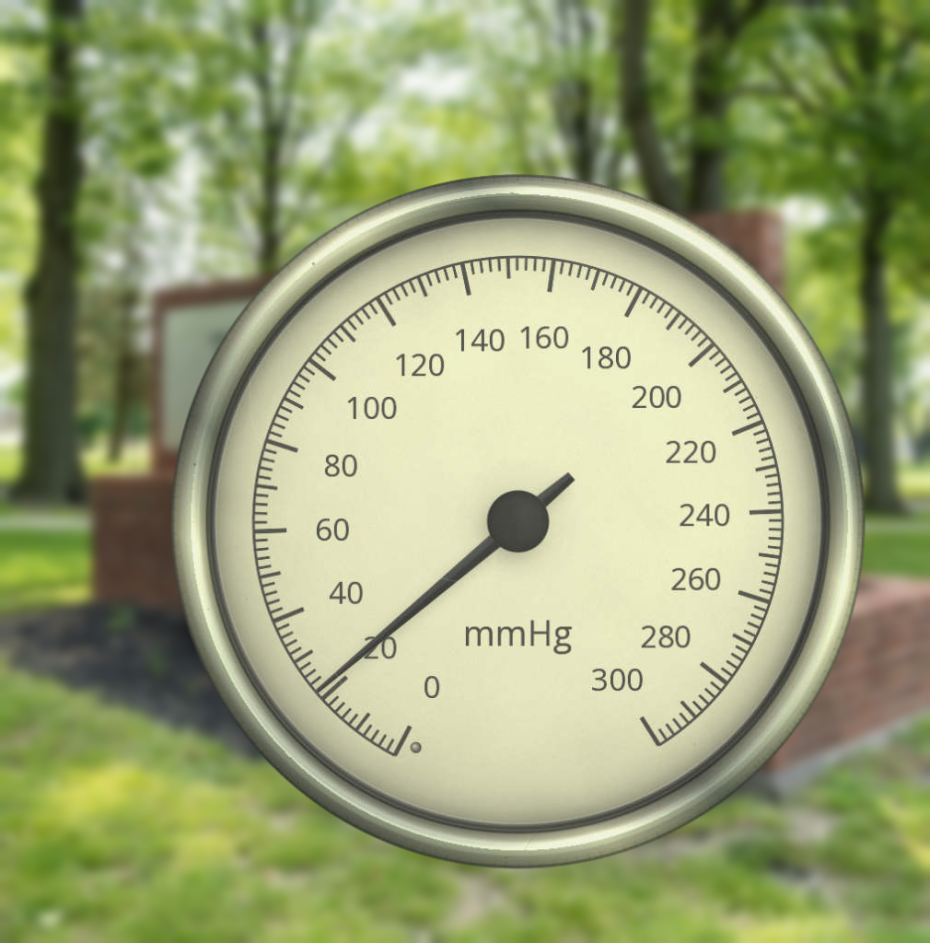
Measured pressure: 22 mmHg
